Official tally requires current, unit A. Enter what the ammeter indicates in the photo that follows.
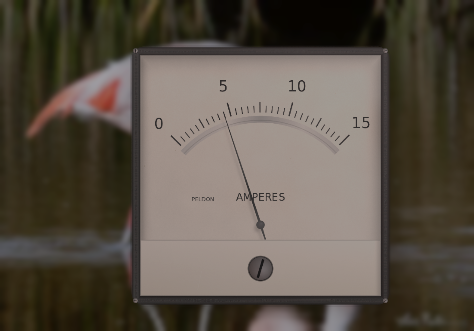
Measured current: 4.5 A
